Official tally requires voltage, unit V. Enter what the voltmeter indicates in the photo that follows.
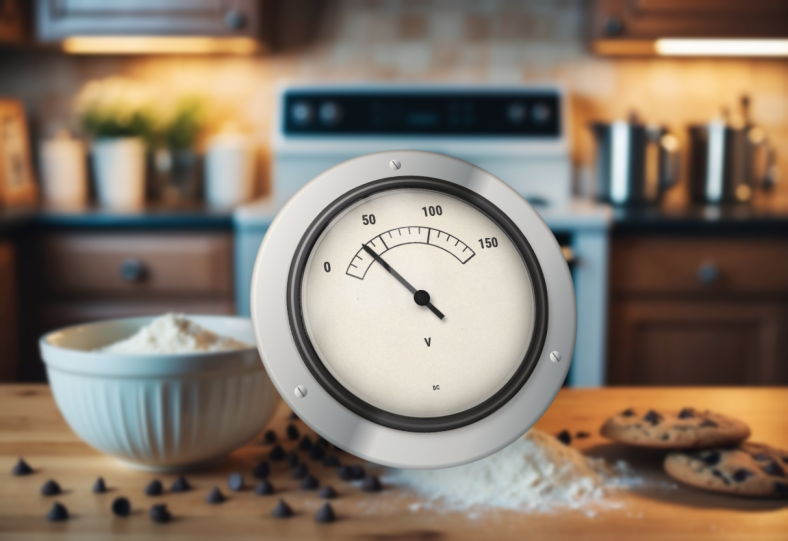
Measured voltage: 30 V
